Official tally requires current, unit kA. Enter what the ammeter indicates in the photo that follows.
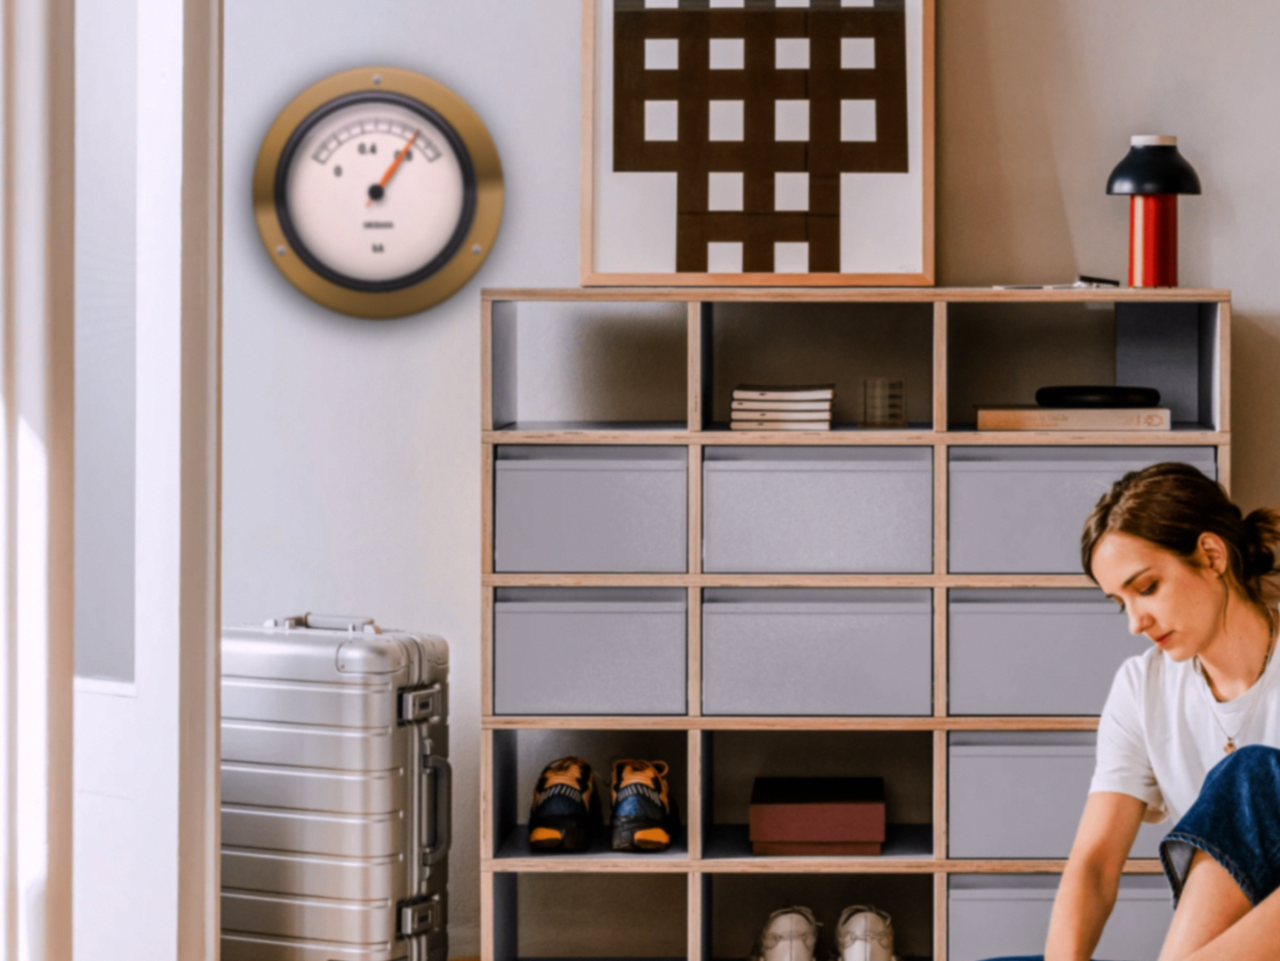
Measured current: 0.8 kA
